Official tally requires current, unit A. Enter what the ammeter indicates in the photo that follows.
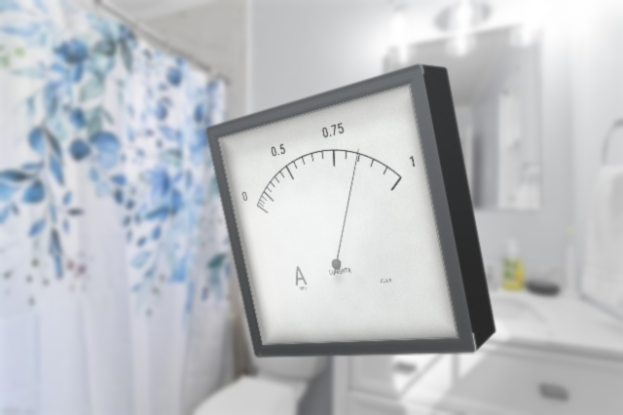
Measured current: 0.85 A
